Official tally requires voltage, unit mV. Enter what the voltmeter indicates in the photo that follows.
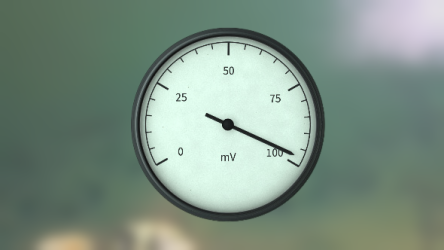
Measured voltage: 97.5 mV
